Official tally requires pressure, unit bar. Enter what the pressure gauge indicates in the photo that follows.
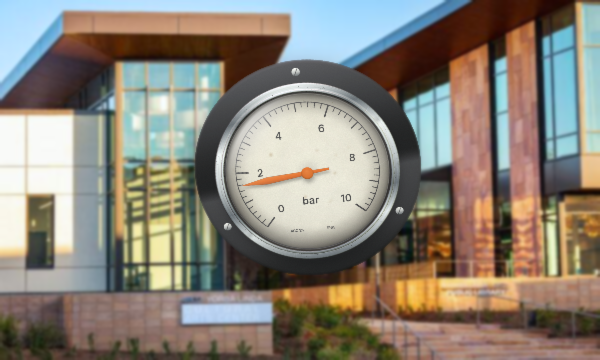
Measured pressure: 1.6 bar
